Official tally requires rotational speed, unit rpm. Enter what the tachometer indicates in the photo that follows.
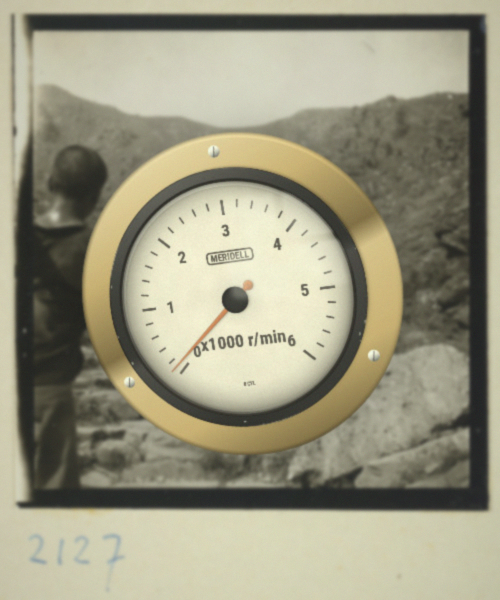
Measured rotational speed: 100 rpm
